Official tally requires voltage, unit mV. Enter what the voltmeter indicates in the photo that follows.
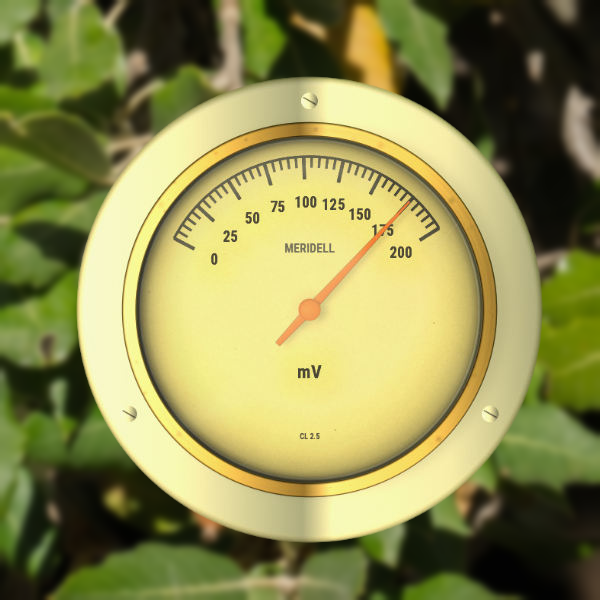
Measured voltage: 175 mV
